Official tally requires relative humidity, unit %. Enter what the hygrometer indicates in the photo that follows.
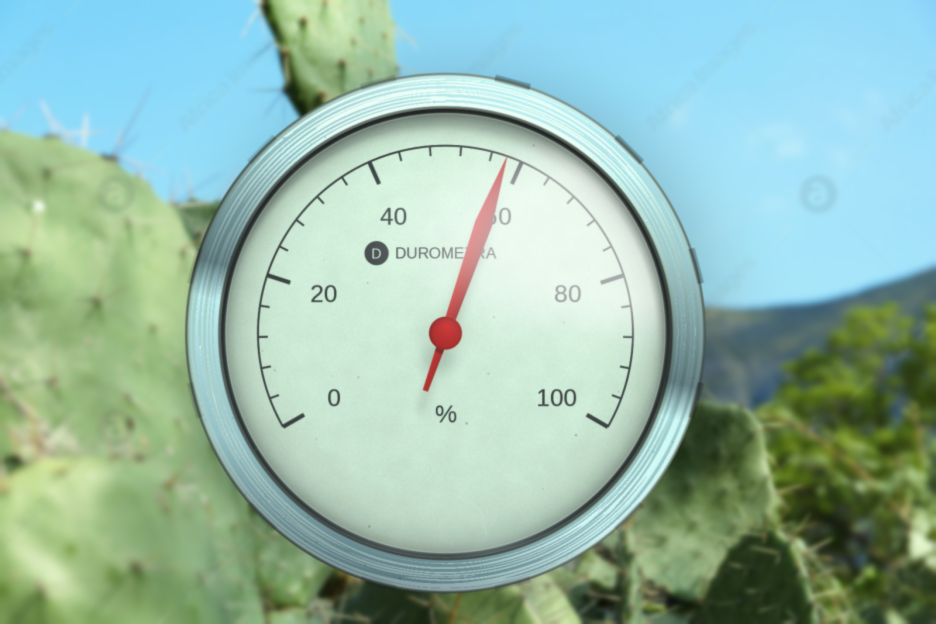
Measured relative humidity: 58 %
